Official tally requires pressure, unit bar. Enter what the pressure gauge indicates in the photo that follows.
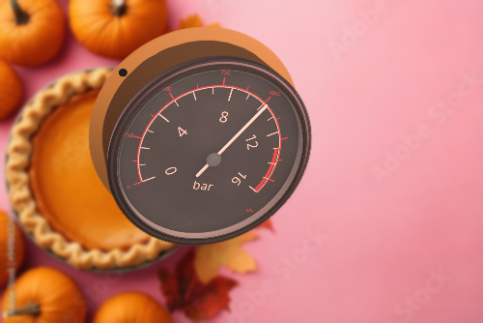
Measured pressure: 10 bar
